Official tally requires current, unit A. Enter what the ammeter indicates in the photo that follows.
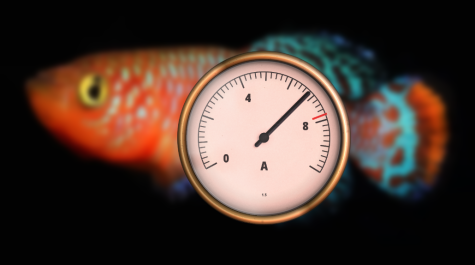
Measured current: 6.8 A
